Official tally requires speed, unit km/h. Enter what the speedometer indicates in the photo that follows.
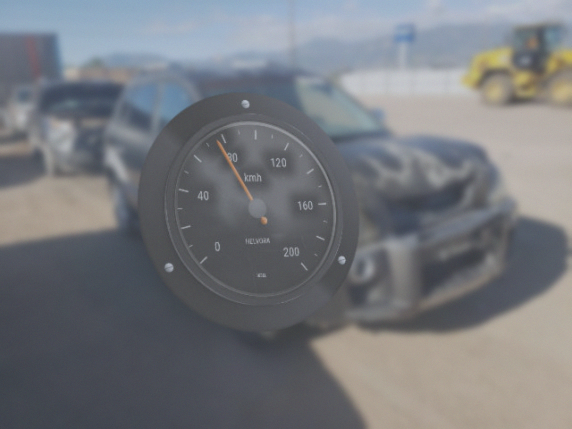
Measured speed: 75 km/h
